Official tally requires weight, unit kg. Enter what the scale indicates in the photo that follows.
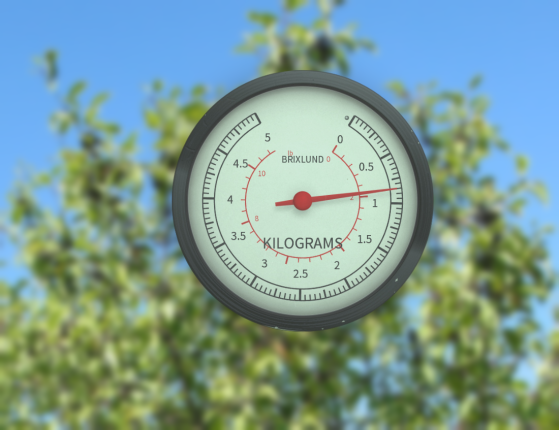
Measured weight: 0.85 kg
